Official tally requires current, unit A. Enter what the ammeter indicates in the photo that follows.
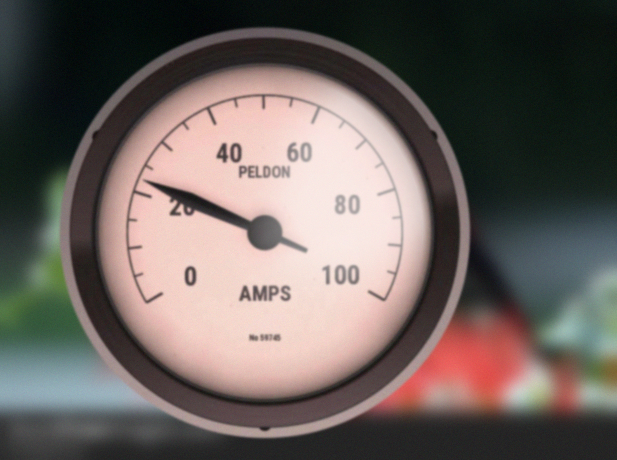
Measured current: 22.5 A
